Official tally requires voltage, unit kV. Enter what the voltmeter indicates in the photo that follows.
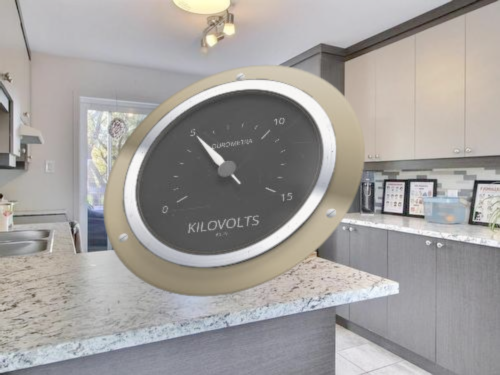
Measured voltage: 5 kV
